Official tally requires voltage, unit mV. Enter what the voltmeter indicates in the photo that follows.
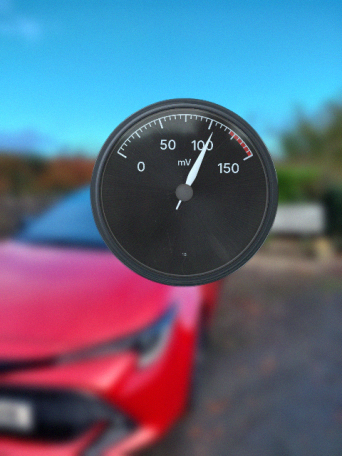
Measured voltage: 105 mV
